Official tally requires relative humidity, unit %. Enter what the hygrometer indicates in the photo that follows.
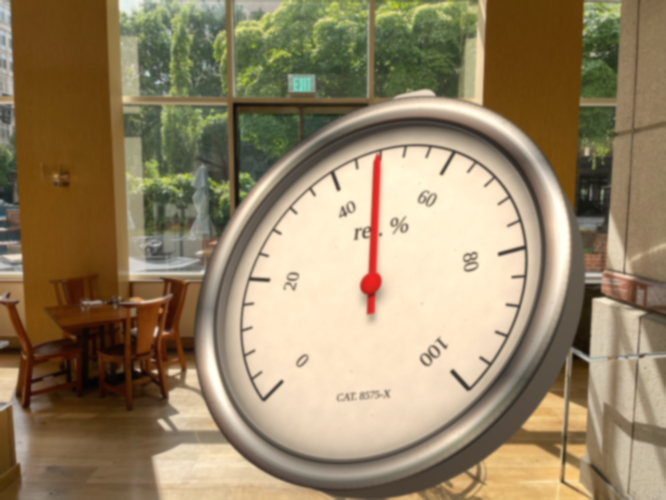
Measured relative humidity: 48 %
